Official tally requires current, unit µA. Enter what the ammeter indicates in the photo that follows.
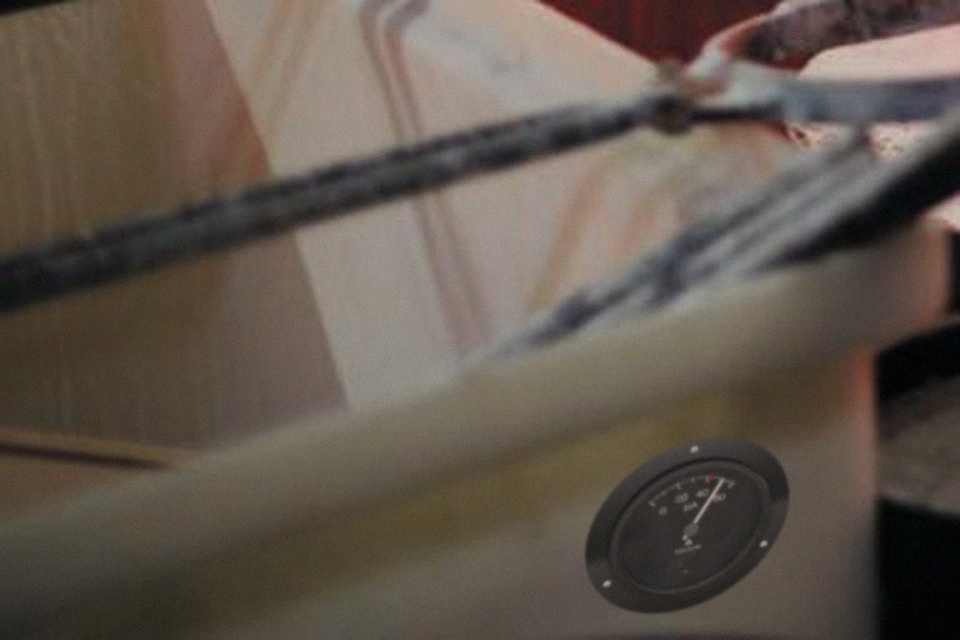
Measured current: 50 µA
